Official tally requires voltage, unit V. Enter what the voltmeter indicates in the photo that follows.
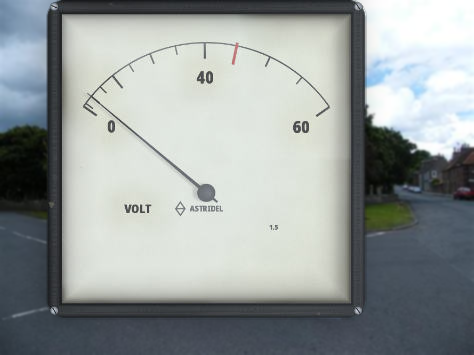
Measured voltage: 10 V
